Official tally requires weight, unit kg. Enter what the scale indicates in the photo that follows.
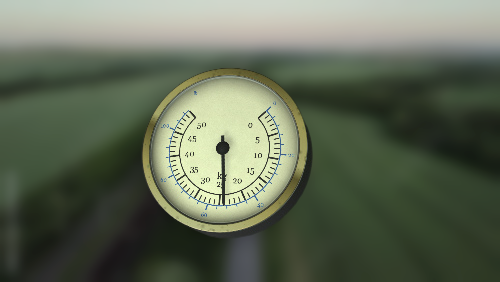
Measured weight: 24 kg
